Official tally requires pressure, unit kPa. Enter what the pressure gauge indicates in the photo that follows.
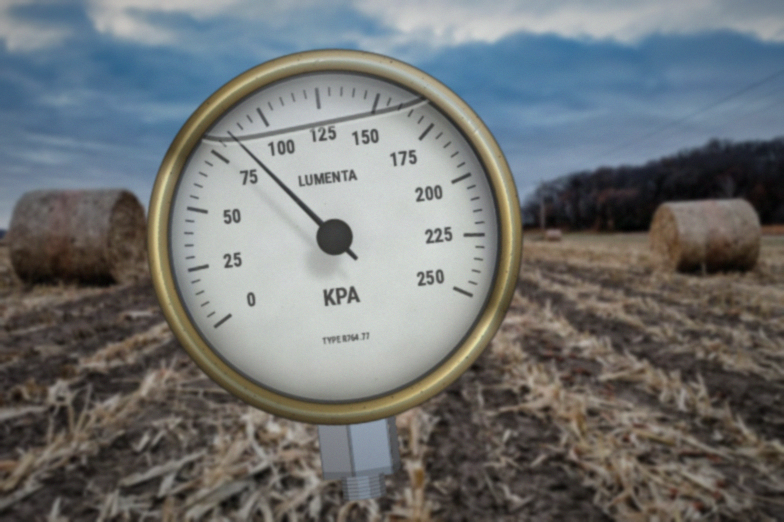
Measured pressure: 85 kPa
